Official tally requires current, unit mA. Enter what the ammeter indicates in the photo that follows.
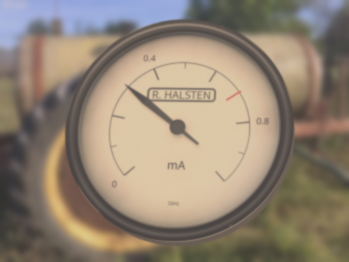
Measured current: 0.3 mA
